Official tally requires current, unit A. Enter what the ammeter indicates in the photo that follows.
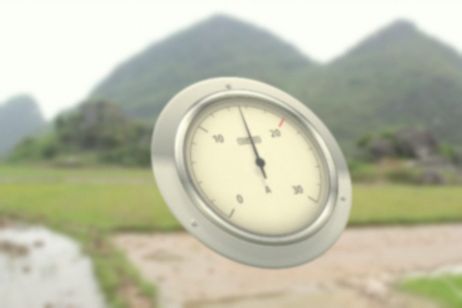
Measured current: 15 A
